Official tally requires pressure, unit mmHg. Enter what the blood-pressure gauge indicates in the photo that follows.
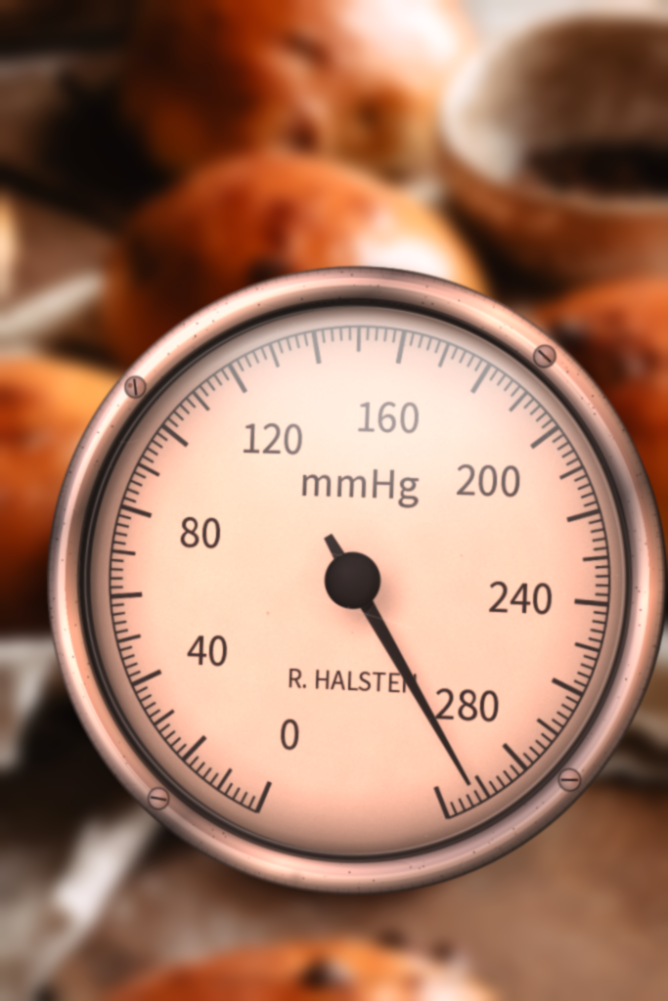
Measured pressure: 292 mmHg
